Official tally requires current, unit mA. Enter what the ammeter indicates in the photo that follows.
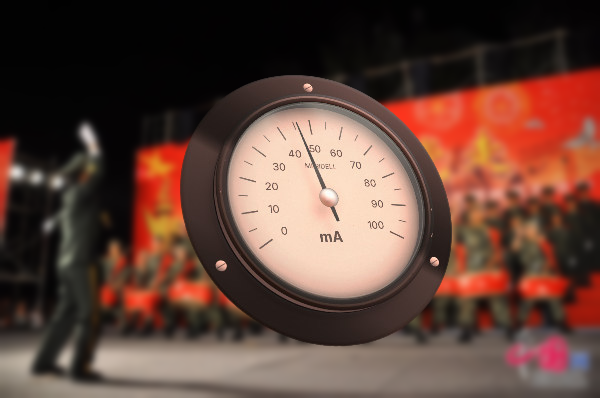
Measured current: 45 mA
